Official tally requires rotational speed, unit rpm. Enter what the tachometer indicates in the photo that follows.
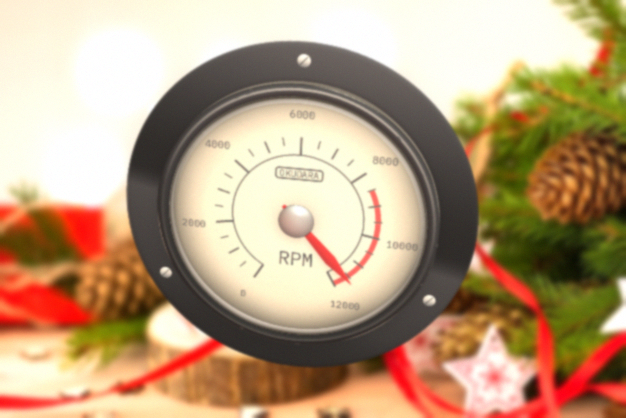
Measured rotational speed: 11500 rpm
